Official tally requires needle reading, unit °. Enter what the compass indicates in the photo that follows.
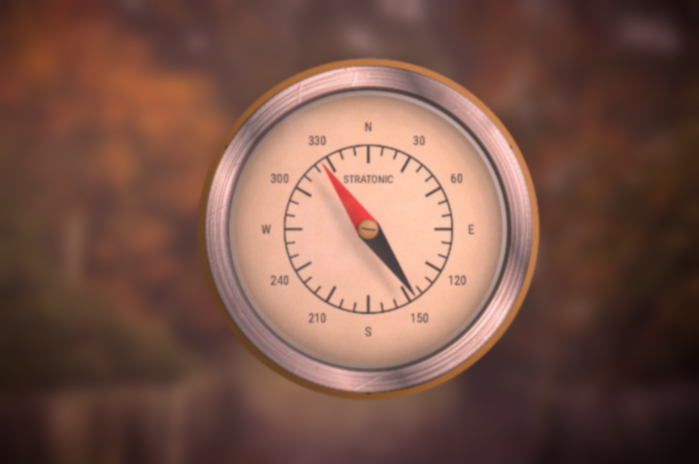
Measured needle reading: 325 °
